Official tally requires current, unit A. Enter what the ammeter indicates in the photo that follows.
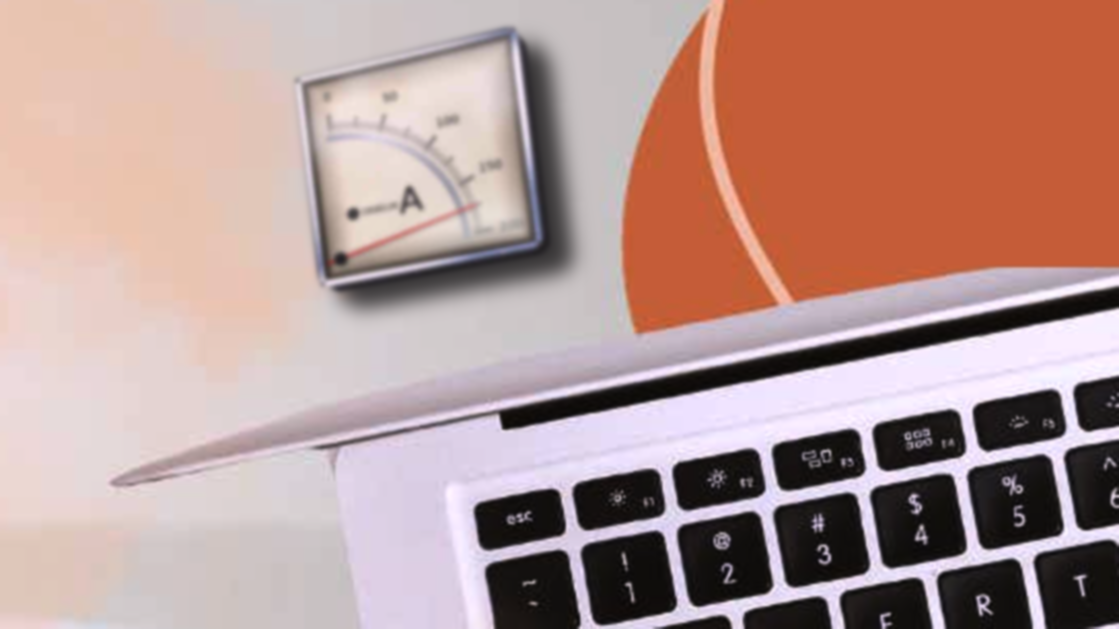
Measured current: 175 A
